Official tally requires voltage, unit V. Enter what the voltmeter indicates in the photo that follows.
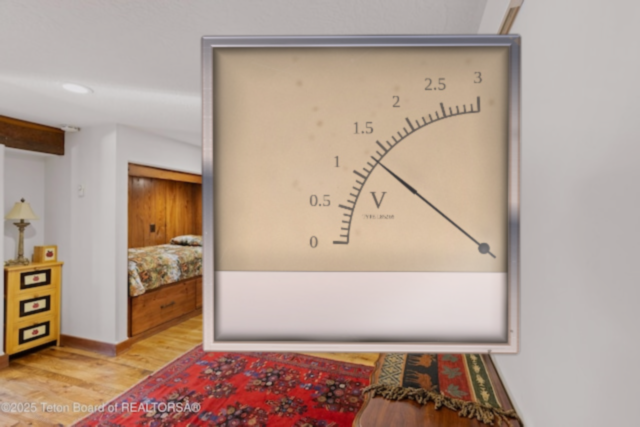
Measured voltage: 1.3 V
